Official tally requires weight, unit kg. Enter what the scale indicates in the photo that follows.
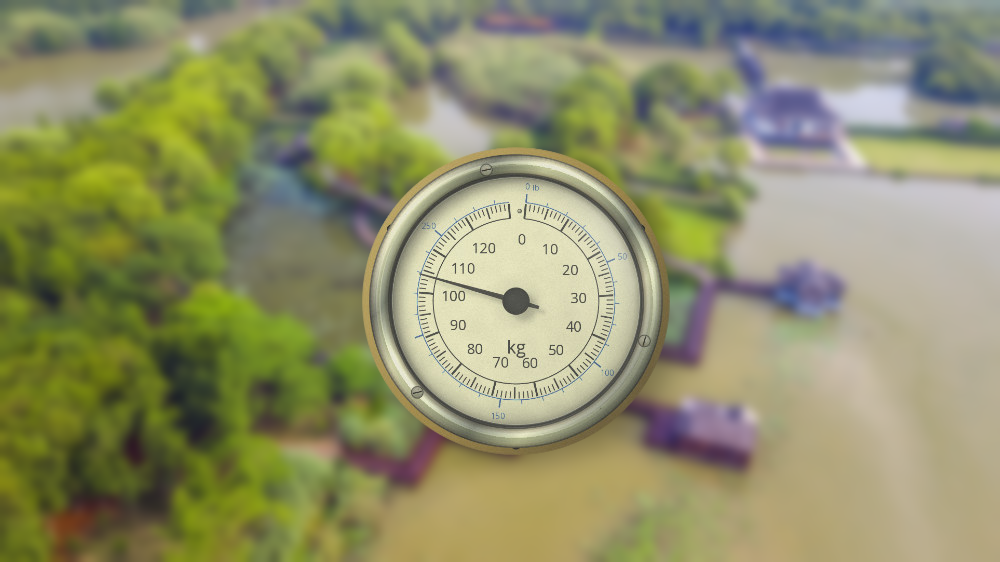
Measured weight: 104 kg
